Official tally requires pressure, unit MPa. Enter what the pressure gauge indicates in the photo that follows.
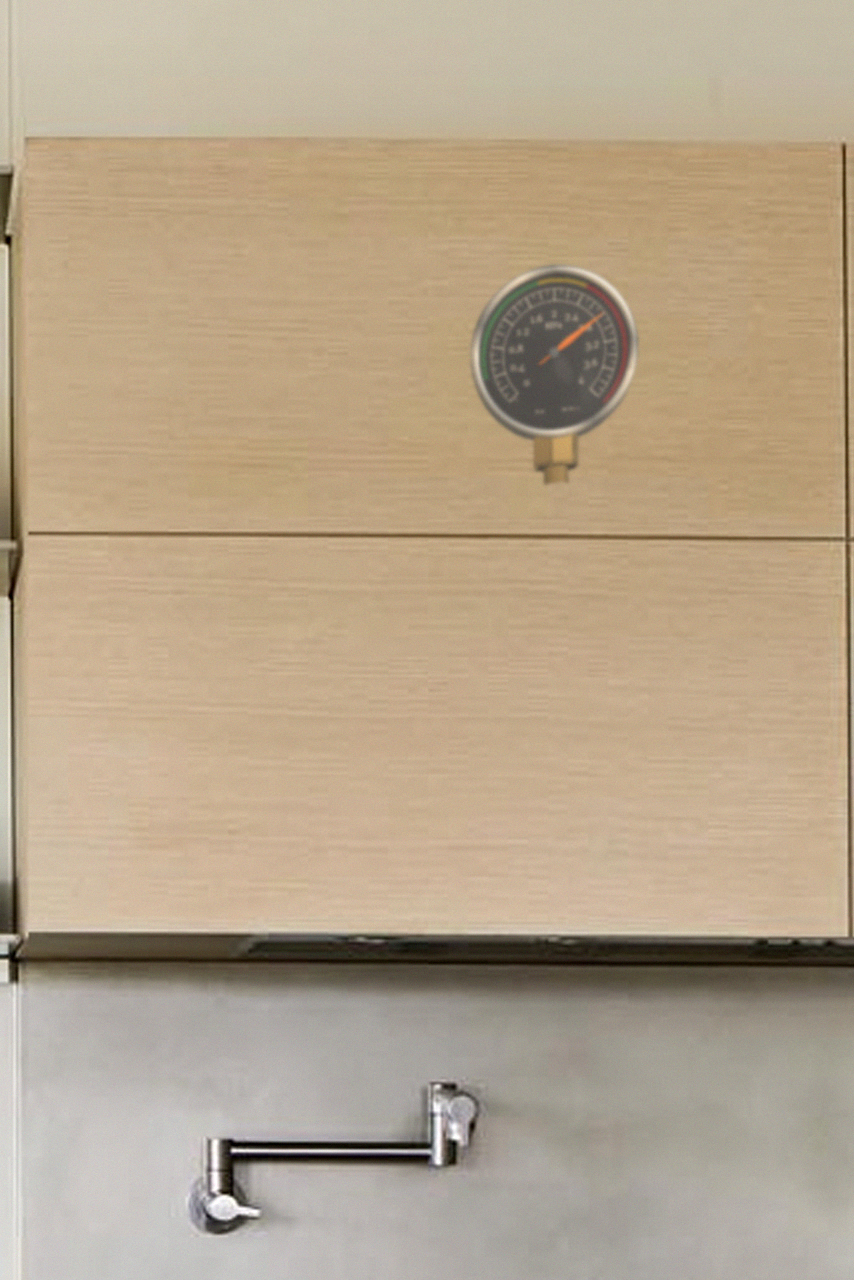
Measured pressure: 2.8 MPa
